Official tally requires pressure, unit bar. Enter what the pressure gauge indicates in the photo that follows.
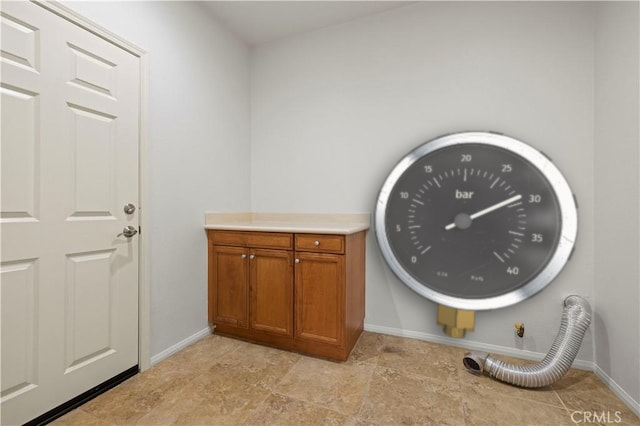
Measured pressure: 29 bar
